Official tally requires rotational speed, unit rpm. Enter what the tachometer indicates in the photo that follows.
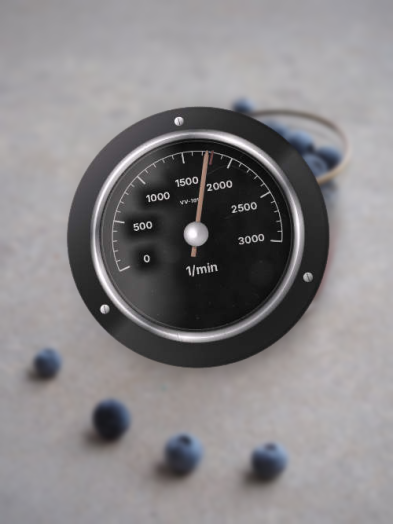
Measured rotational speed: 1750 rpm
